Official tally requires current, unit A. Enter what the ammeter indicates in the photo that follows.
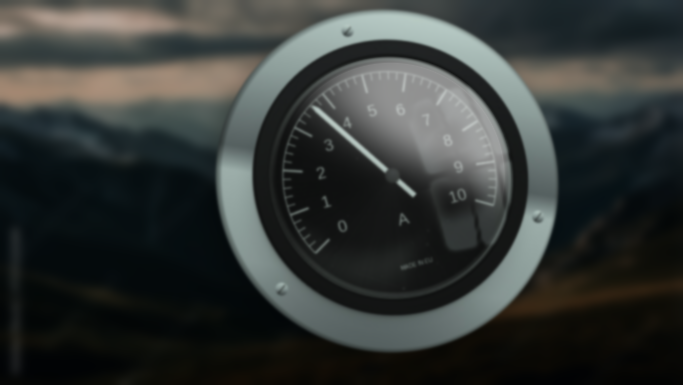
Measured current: 3.6 A
